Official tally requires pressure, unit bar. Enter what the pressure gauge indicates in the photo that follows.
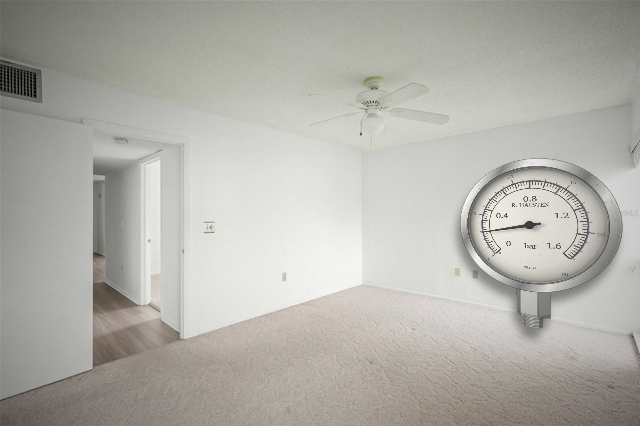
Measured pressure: 0.2 bar
